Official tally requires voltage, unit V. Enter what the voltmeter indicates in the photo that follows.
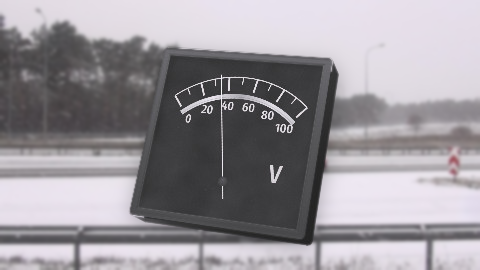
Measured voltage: 35 V
